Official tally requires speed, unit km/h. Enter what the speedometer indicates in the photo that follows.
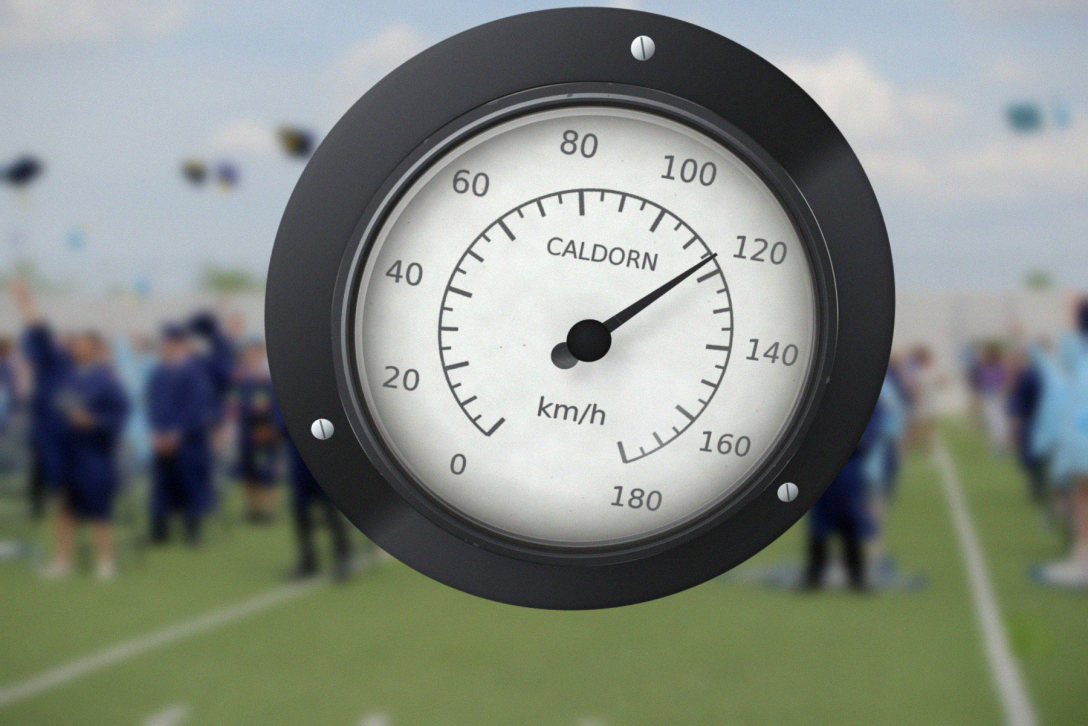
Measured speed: 115 km/h
